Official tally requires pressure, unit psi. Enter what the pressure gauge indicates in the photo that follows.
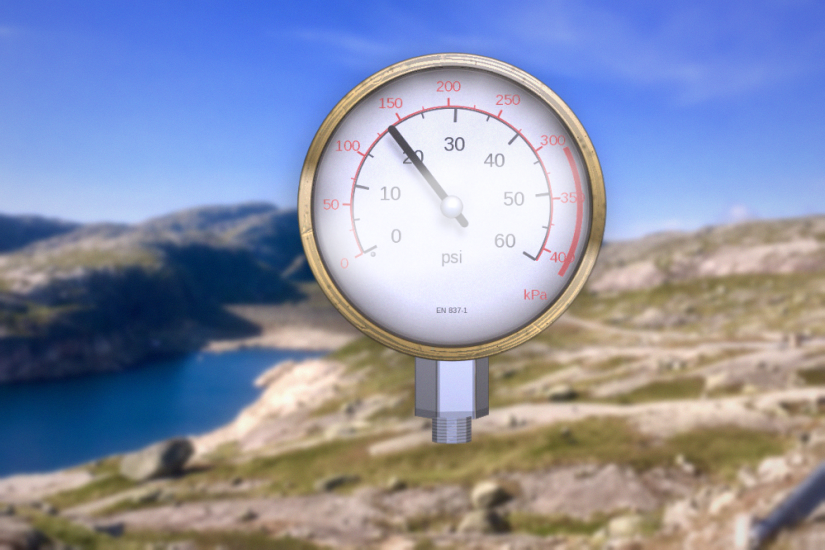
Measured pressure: 20 psi
